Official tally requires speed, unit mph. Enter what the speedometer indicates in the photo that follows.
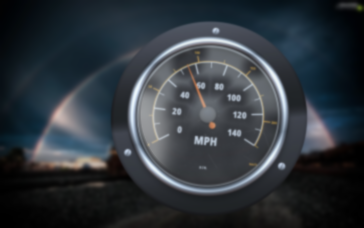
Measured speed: 55 mph
